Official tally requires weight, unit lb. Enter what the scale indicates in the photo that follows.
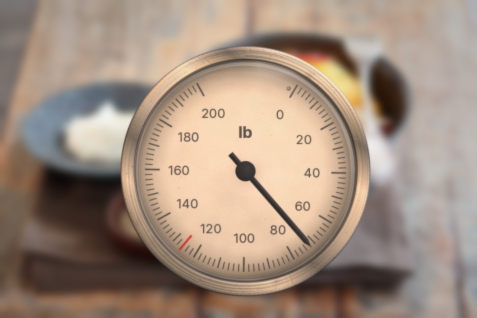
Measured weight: 72 lb
